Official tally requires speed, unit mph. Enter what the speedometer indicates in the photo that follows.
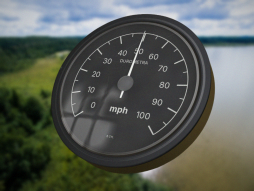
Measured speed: 50 mph
